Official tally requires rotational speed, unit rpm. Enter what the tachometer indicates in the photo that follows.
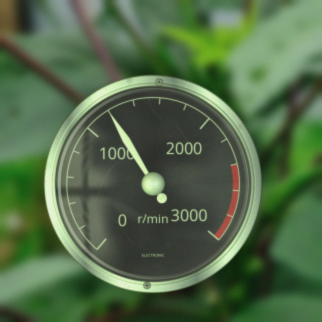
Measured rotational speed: 1200 rpm
